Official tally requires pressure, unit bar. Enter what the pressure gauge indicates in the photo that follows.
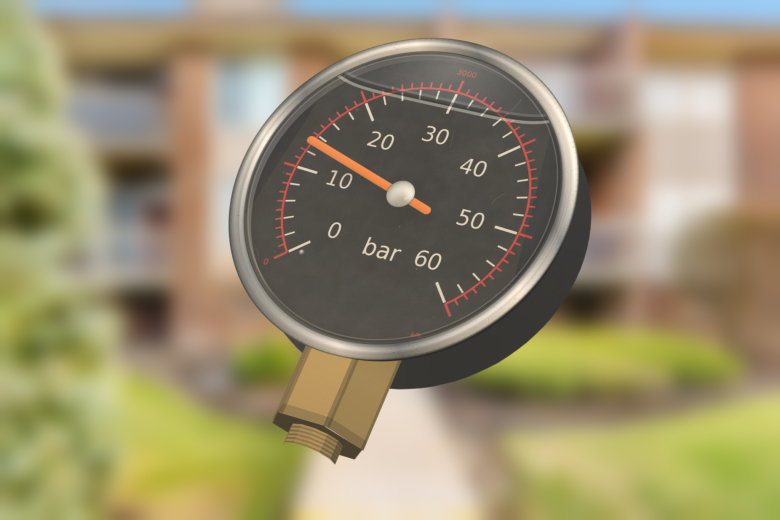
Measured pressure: 13 bar
